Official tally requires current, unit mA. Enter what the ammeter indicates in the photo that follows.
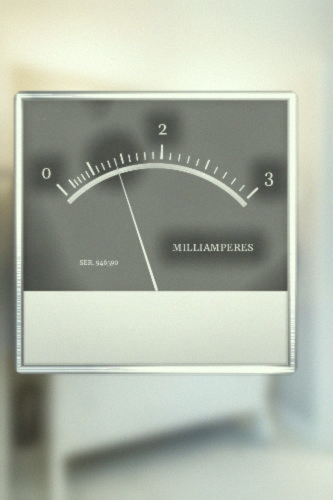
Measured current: 1.4 mA
